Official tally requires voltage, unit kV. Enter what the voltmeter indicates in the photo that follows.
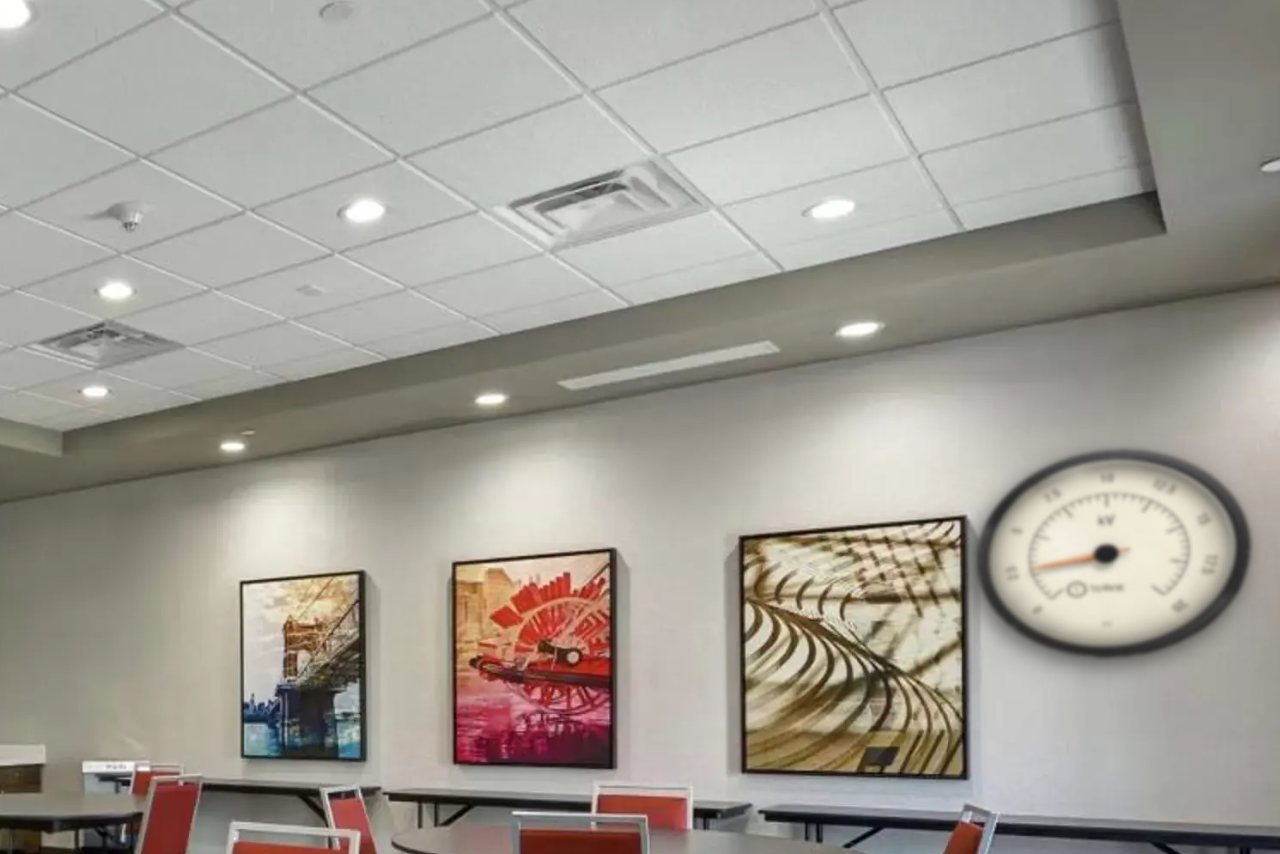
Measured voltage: 2.5 kV
